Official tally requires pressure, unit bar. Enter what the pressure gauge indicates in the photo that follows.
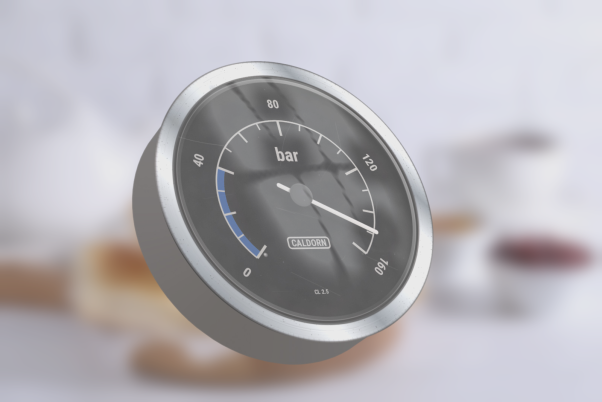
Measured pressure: 150 bar
